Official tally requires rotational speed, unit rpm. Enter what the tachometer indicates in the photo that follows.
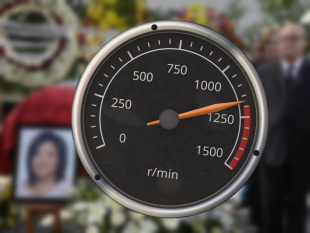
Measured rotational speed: 1175 rpm
